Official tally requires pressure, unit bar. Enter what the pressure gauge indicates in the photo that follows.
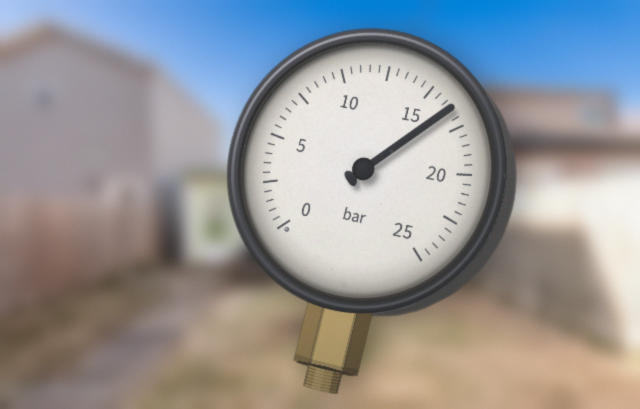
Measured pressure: 16.5 bar
